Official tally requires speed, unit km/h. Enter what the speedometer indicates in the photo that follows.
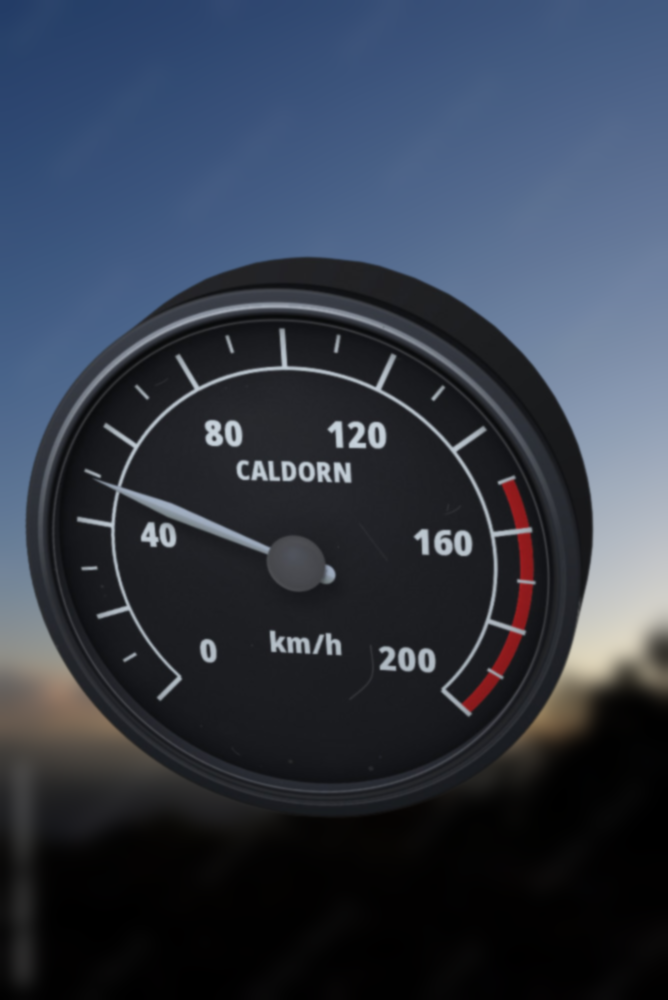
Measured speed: 50 km/h
